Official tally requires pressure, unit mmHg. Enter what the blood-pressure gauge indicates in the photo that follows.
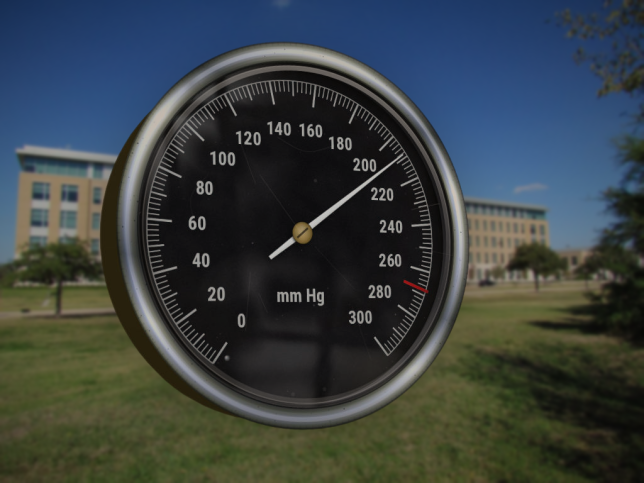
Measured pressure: 208 mmHg
